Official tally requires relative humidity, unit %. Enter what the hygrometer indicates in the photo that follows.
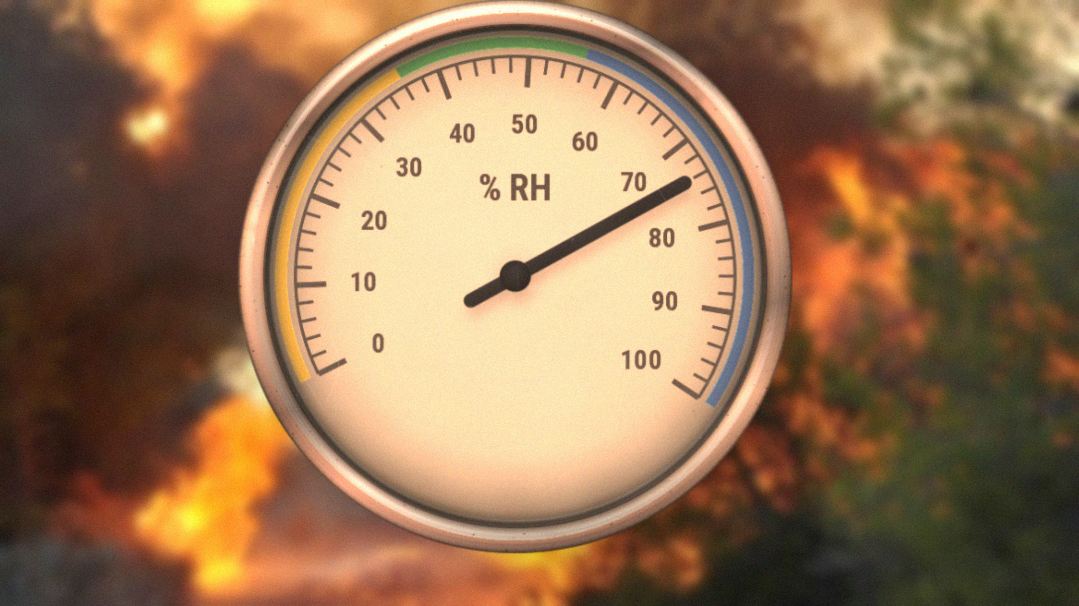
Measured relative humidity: 74 %
